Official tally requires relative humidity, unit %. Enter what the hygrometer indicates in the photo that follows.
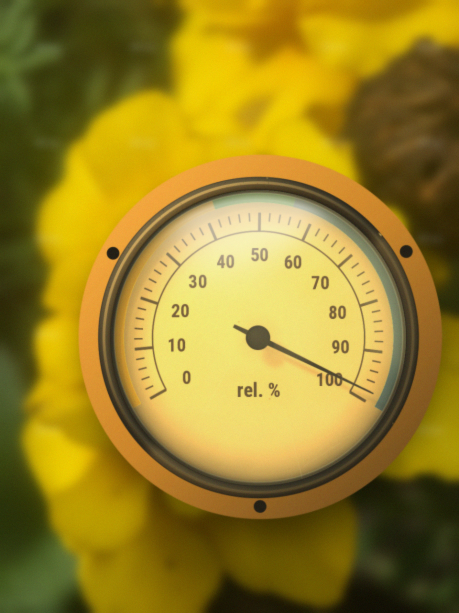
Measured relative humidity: 98 %
